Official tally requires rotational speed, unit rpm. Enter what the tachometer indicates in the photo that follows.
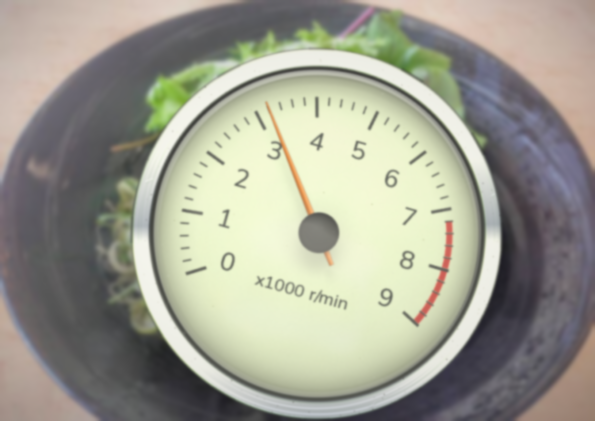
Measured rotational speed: 3200 rpm
